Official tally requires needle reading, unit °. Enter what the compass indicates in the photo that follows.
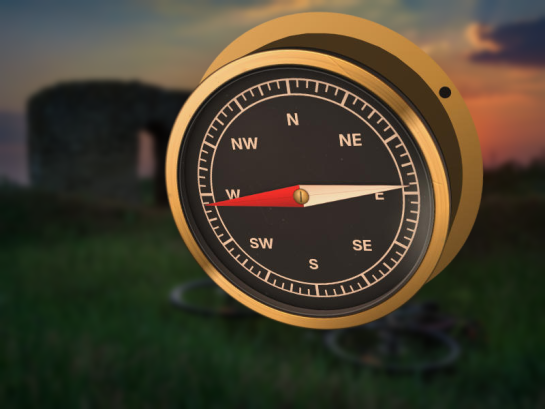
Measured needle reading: 265 °
